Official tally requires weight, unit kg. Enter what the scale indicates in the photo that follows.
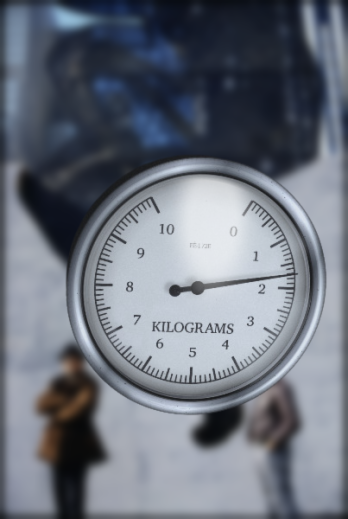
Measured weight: 1.7 kg
